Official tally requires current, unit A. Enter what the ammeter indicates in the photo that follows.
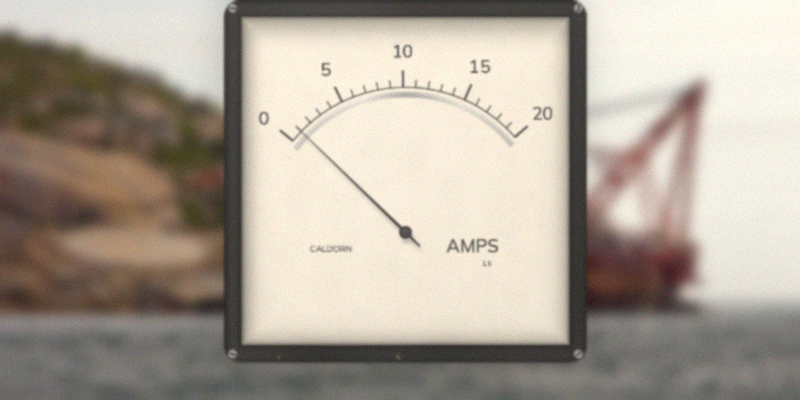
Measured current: 1 A
